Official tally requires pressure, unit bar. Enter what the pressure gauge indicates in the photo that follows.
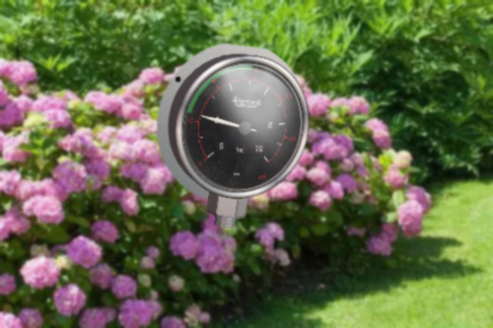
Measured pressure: 2 bar
